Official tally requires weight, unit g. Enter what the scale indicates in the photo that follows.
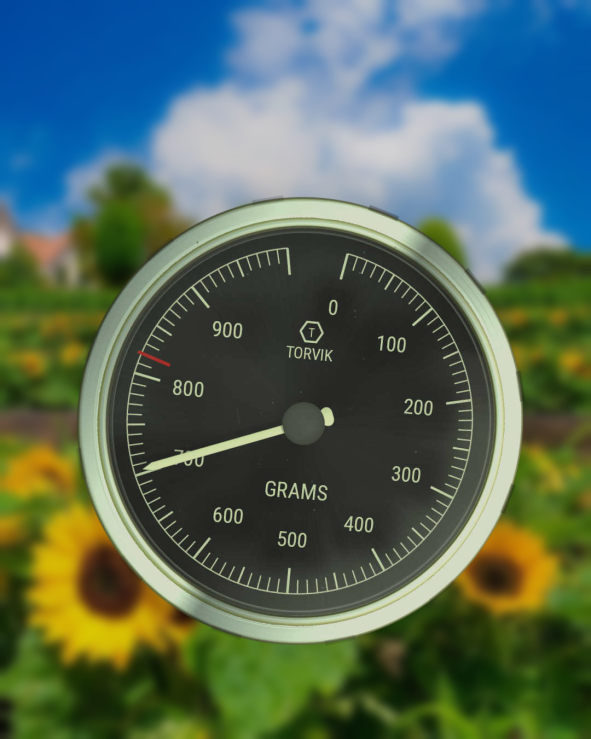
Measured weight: 705 g
